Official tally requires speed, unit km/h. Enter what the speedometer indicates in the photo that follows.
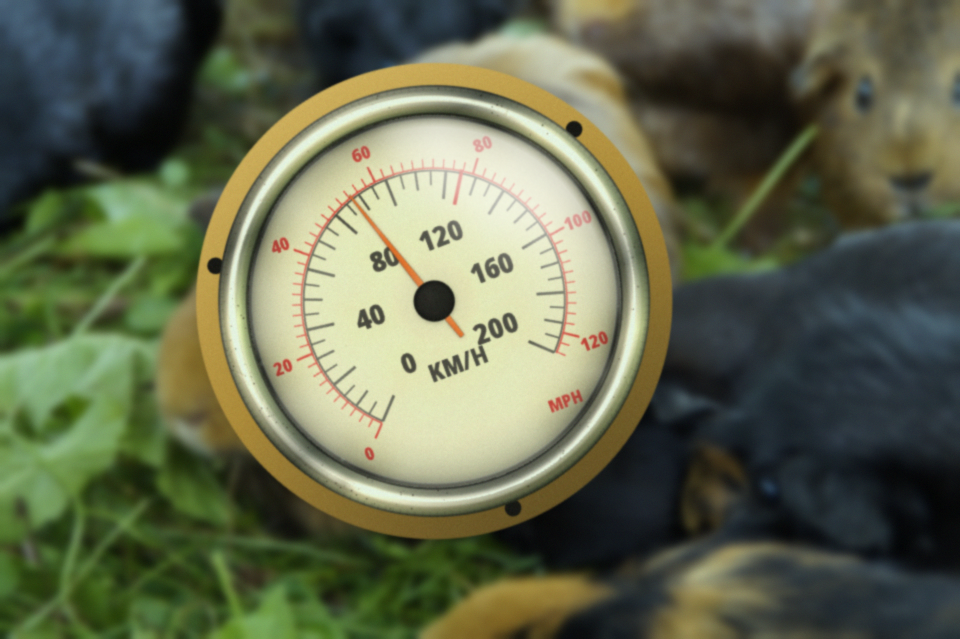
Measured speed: 87.5 km/h
